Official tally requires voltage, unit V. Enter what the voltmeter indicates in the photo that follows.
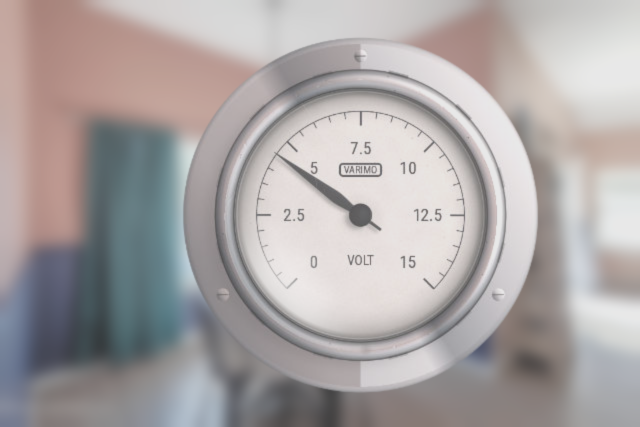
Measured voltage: 4.5 V
